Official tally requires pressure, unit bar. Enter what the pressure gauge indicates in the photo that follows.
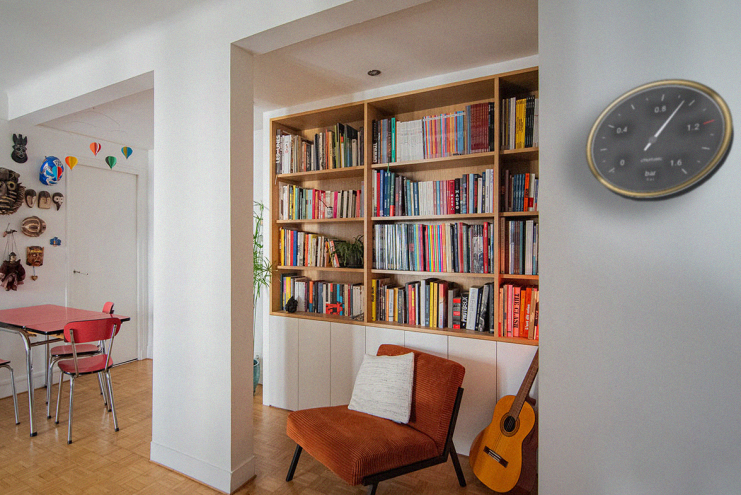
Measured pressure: 0.95 bar
